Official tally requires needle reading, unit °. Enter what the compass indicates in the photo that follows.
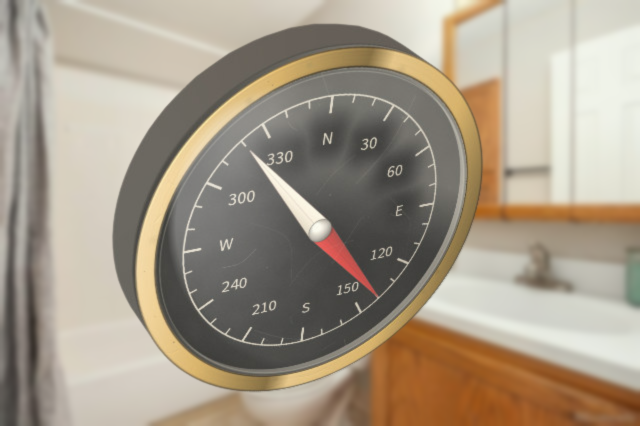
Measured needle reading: 140 °
